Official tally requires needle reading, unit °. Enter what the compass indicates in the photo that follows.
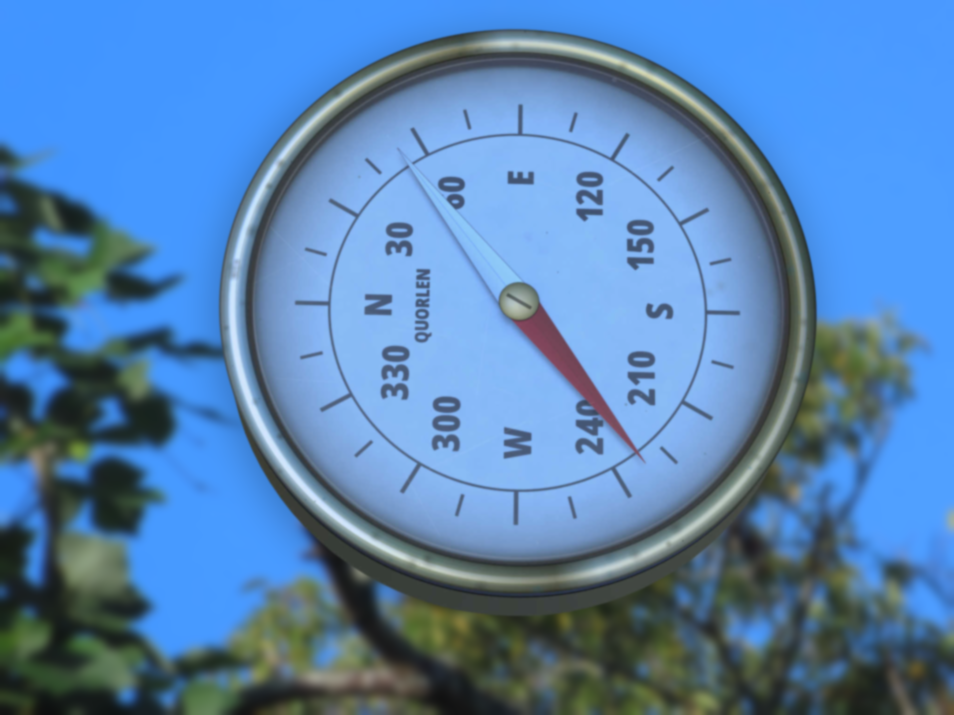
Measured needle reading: 232.5 °
